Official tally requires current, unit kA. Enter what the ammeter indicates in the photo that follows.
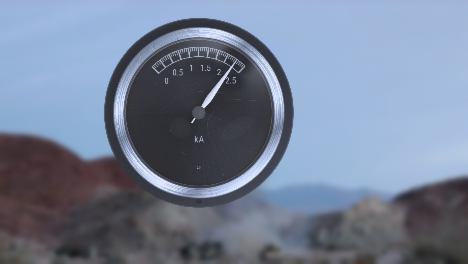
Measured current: 2.25 kA
